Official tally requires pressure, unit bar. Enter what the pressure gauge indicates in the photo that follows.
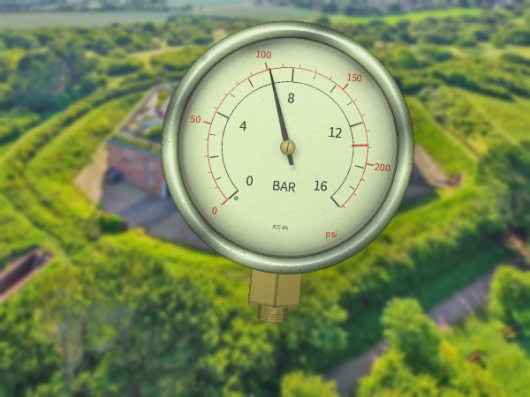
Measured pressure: 7 bar
